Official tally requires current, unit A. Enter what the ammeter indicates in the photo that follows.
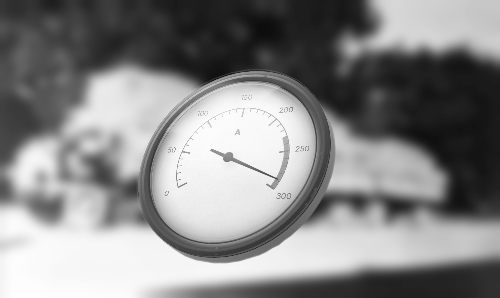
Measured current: 290 A
